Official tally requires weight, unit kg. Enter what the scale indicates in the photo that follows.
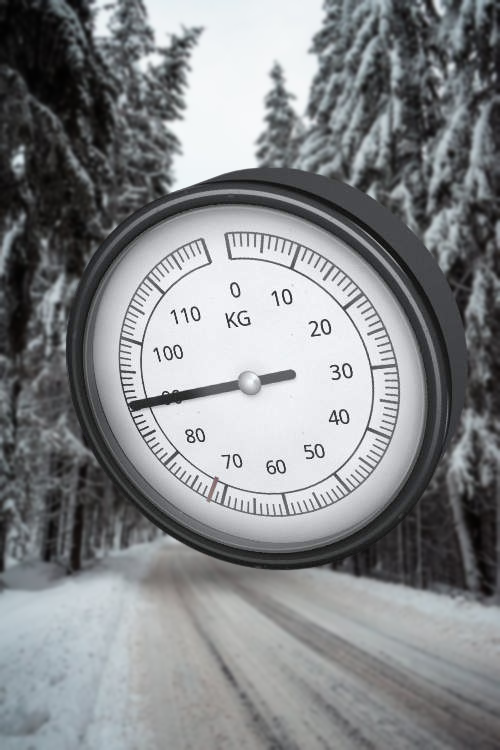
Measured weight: 90 kg
